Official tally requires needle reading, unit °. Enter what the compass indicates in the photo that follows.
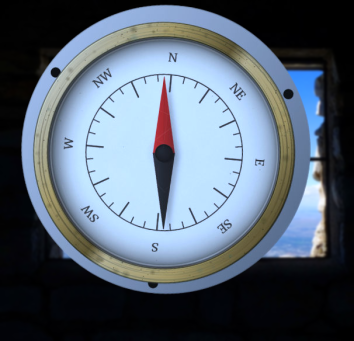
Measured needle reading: 355 °
